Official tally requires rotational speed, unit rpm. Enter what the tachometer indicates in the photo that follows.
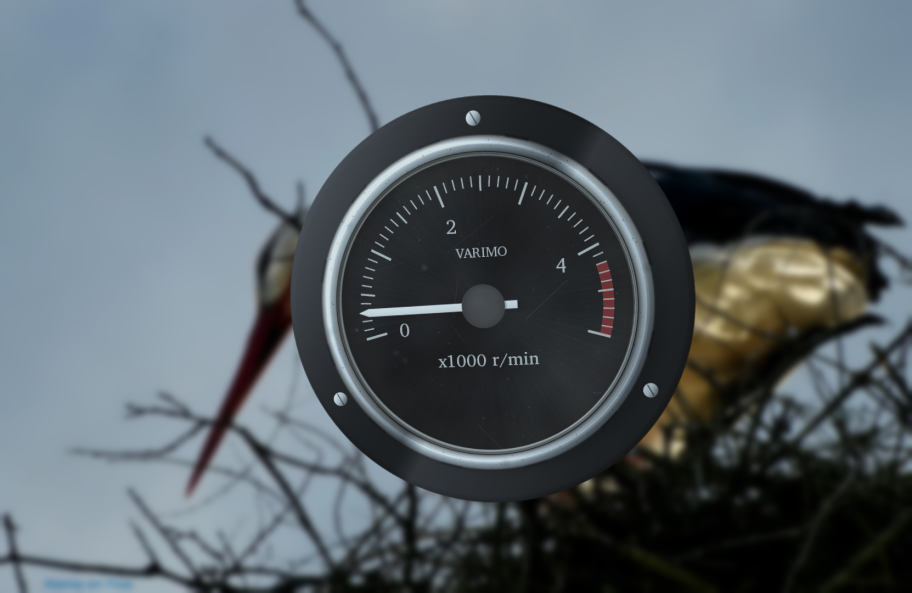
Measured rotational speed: 300 rpm
